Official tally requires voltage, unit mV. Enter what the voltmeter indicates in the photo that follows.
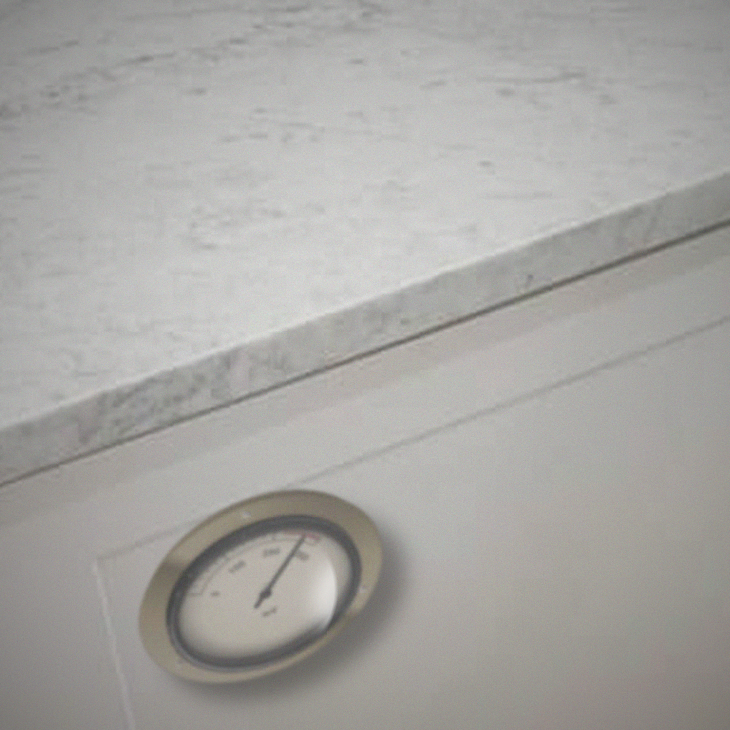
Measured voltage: 260 mV
